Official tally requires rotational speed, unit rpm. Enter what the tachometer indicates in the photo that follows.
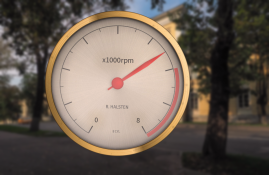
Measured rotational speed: 5500 rpm
